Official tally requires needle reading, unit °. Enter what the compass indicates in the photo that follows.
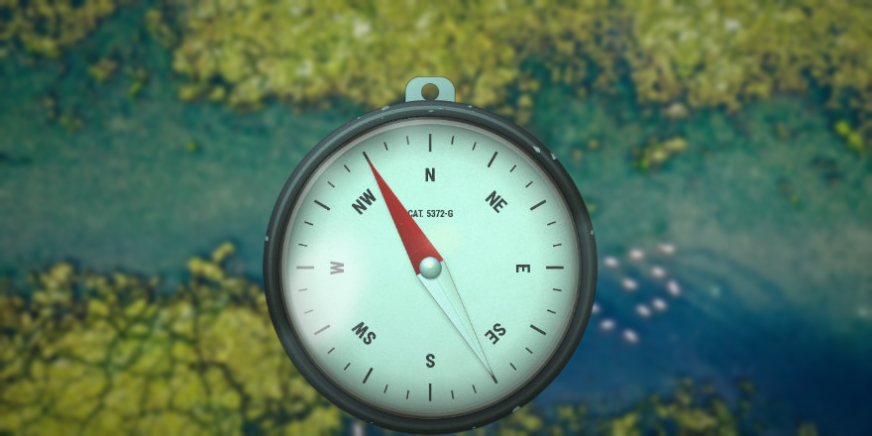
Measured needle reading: 330 °
